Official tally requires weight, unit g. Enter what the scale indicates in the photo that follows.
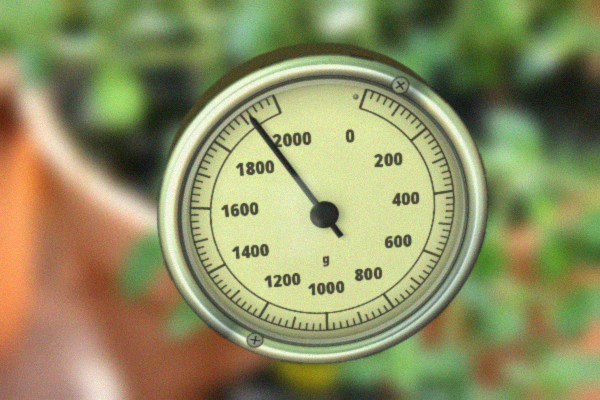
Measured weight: 1920 g
